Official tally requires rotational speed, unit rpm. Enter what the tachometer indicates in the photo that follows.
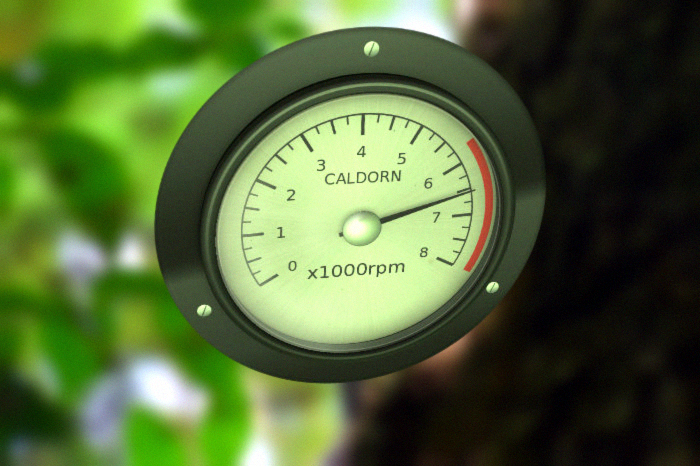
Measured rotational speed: 6500 rpm
